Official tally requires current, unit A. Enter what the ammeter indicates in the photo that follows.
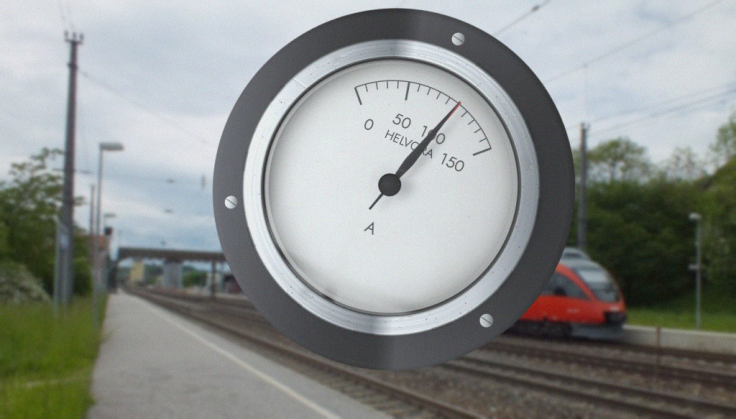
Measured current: 100 A
